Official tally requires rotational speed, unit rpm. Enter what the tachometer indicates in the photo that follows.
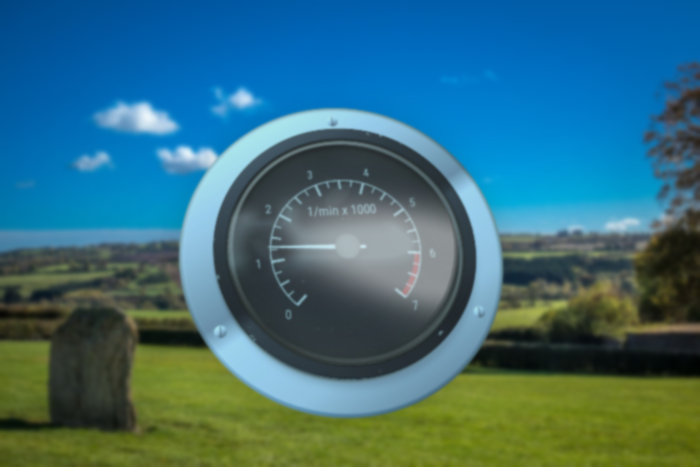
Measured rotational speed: 1250 rpm
